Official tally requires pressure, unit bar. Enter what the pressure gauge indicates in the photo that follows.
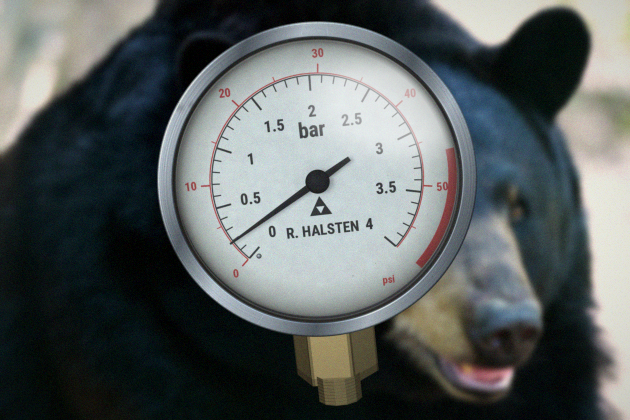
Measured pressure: 0.2 bar
